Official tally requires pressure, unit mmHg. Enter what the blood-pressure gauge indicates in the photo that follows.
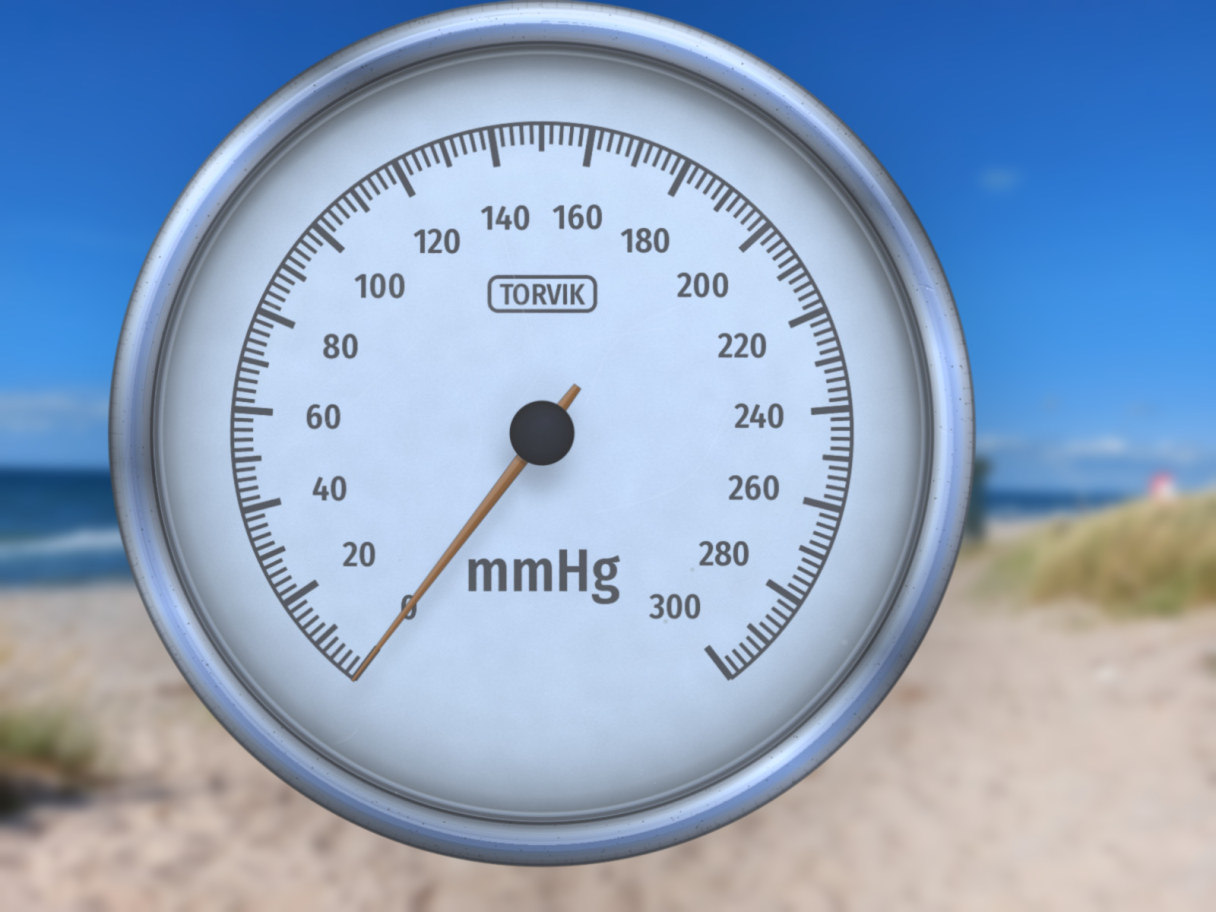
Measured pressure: 0 mmHg
